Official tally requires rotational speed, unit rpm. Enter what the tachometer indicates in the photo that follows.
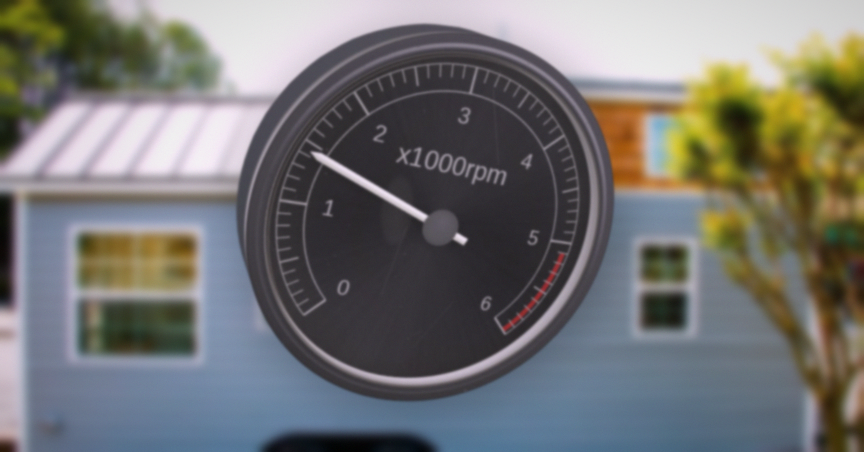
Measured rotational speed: 1450 rpm
